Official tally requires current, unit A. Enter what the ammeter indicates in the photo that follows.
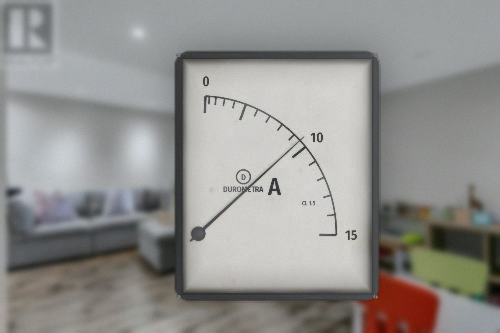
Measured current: 9.5 A
